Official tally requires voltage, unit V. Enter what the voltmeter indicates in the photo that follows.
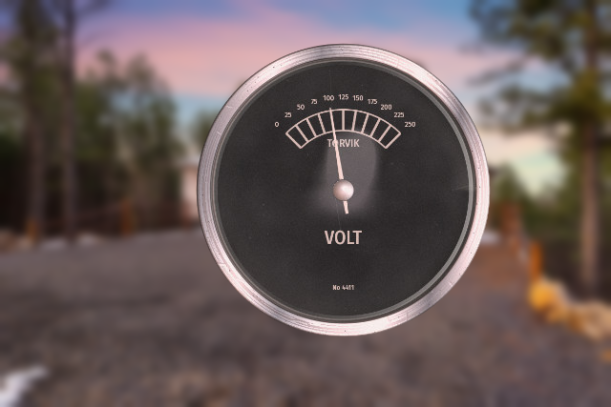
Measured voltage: 100 V
